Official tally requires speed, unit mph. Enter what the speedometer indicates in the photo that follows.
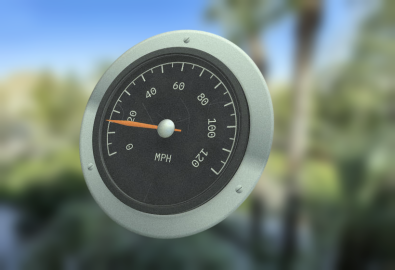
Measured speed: 15 mph
